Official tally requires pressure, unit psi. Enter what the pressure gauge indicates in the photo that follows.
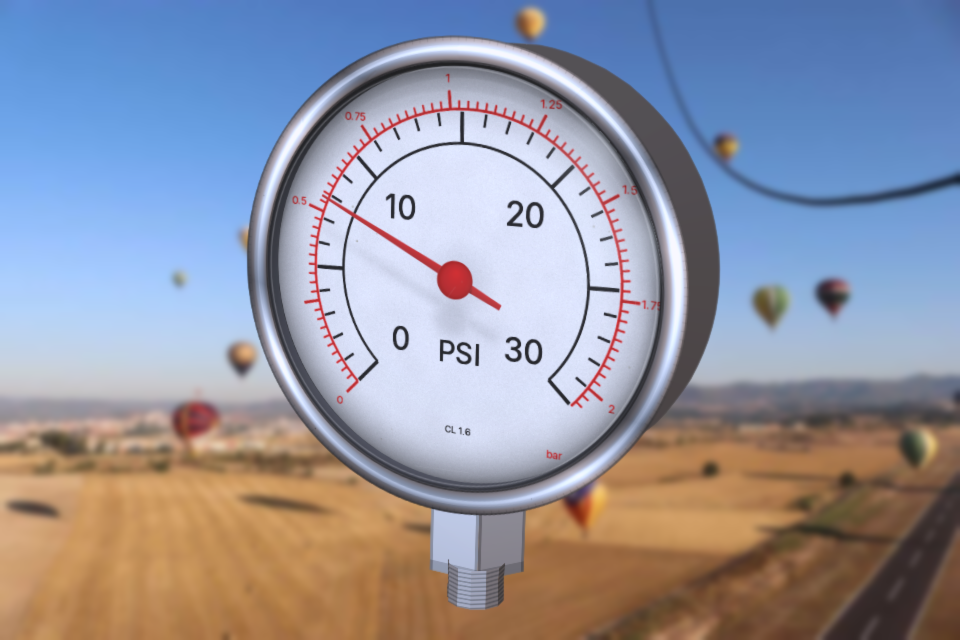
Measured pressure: 8 psi
